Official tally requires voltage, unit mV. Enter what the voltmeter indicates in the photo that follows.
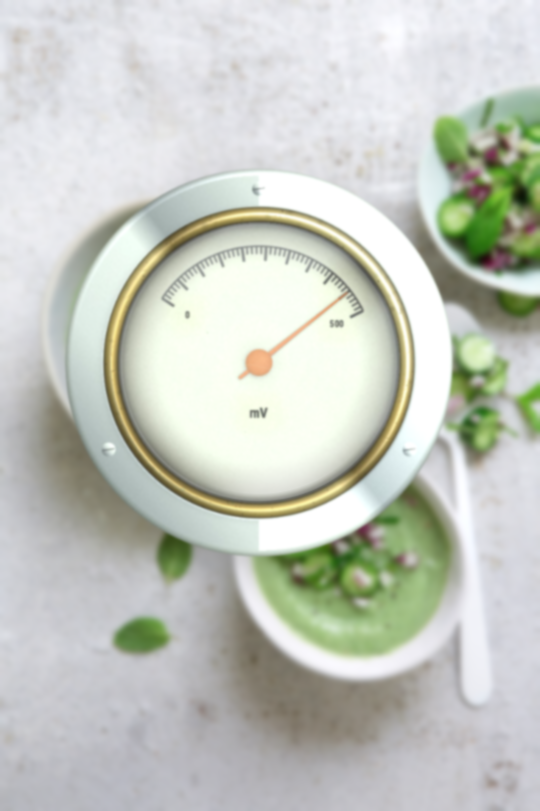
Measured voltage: 450 mV
